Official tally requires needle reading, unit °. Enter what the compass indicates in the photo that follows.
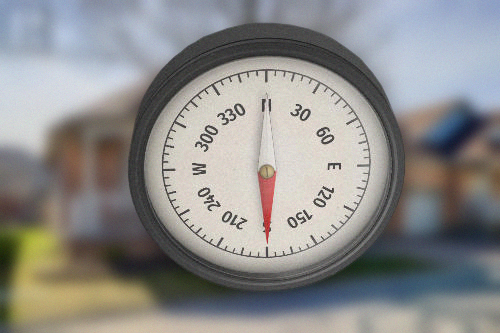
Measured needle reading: 180 °
